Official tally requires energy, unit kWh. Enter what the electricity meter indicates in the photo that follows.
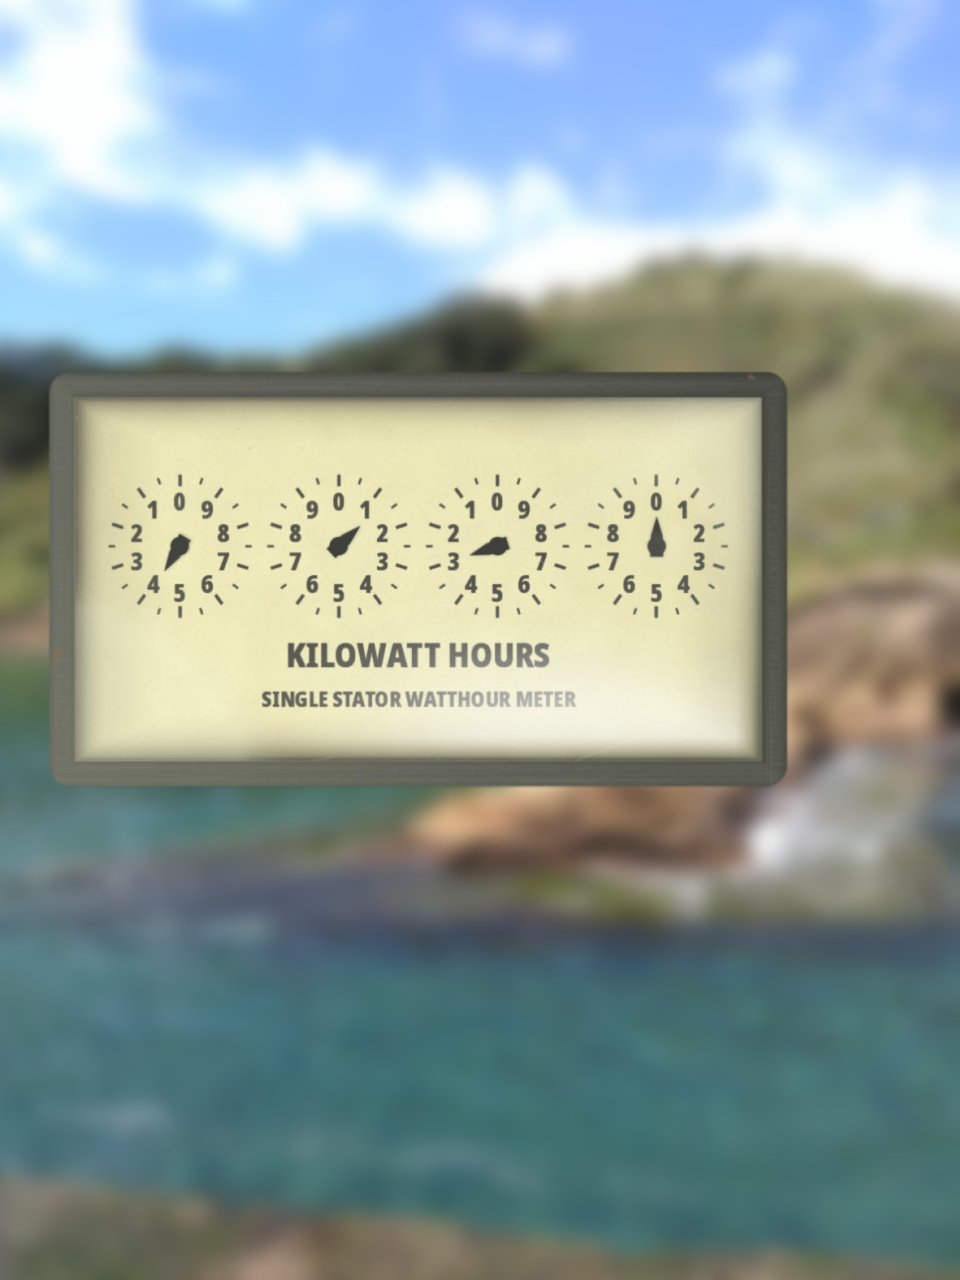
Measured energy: 4130 kWh
